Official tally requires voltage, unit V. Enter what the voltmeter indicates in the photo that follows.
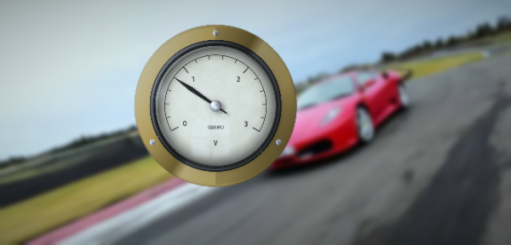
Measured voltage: 0.8 V
